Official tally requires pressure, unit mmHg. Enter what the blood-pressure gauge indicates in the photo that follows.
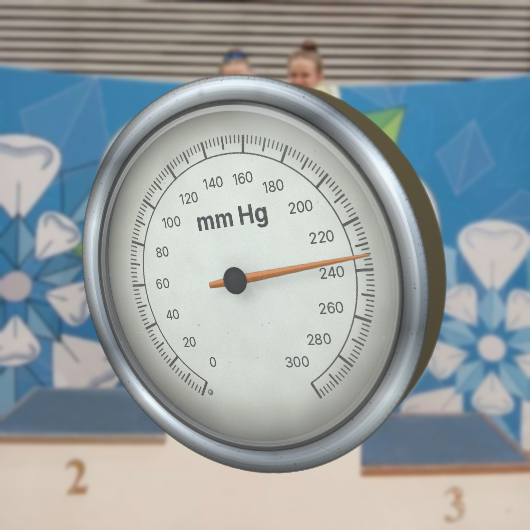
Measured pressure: 234 mmHg
